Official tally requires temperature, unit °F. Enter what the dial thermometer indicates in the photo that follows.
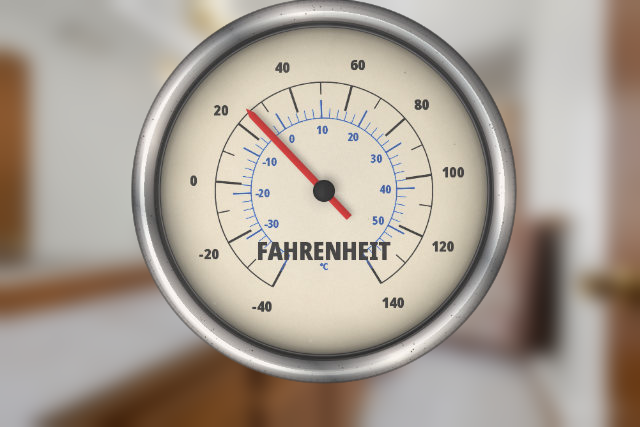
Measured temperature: 25 °F
